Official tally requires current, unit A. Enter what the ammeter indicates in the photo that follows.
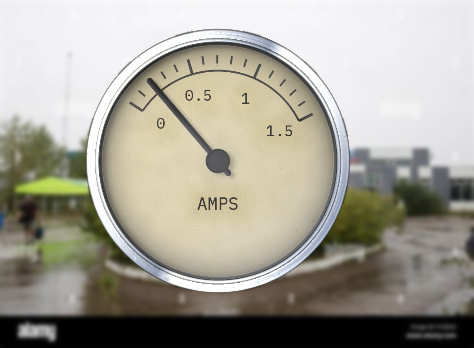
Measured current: 0.2 A
